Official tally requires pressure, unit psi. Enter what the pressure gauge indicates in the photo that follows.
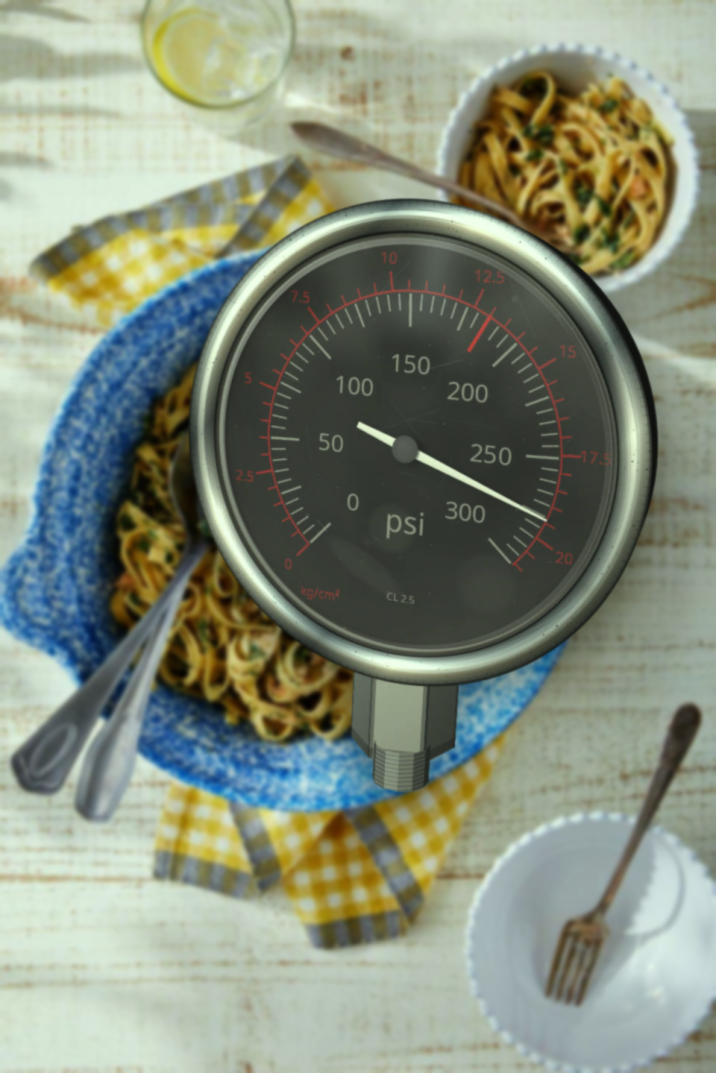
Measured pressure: 275 psi
